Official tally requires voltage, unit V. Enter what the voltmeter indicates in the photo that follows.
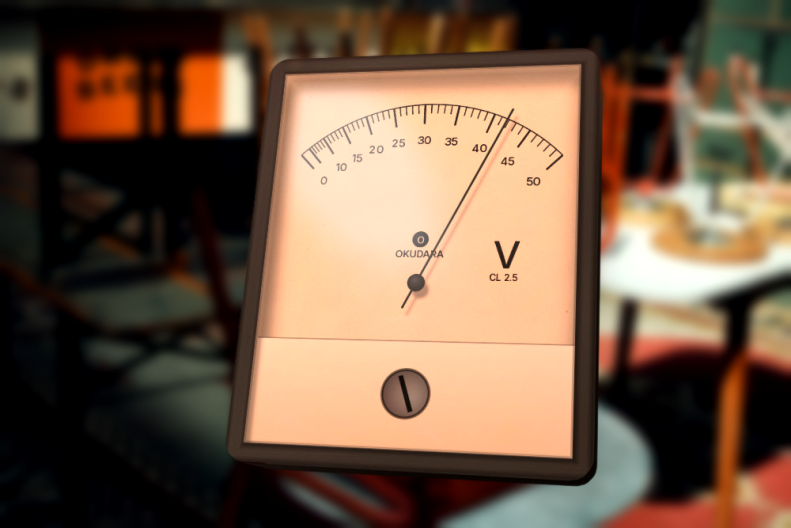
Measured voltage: 42 V
